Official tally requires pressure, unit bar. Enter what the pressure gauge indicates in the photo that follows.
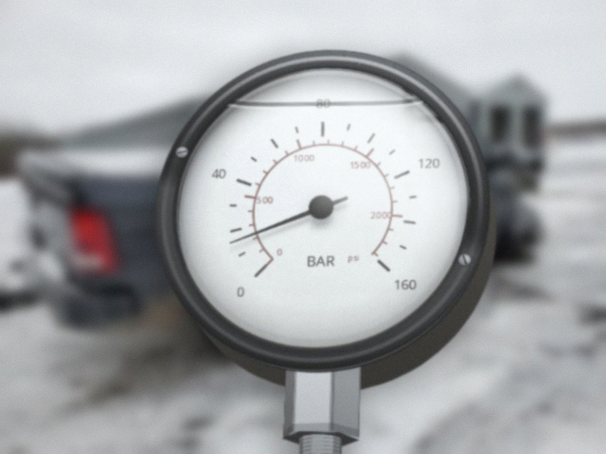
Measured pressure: 15 bar
